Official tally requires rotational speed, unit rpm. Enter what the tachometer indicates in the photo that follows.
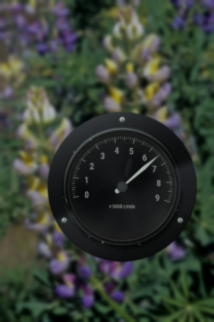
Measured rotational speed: 6500 rpm
